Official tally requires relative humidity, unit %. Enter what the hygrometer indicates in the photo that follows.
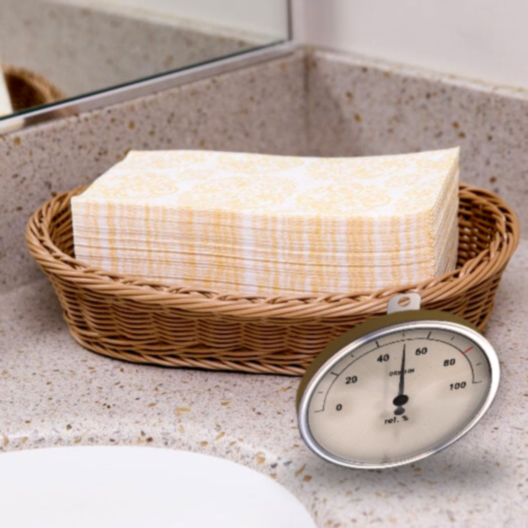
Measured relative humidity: 50 %
